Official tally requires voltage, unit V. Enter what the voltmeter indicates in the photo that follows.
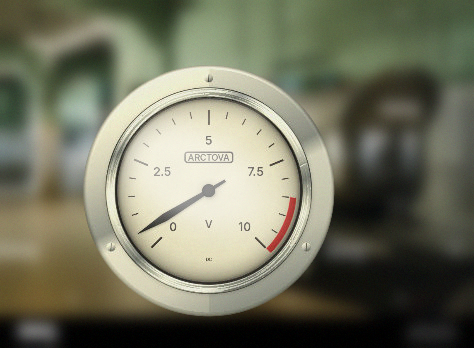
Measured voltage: 0.5 V
